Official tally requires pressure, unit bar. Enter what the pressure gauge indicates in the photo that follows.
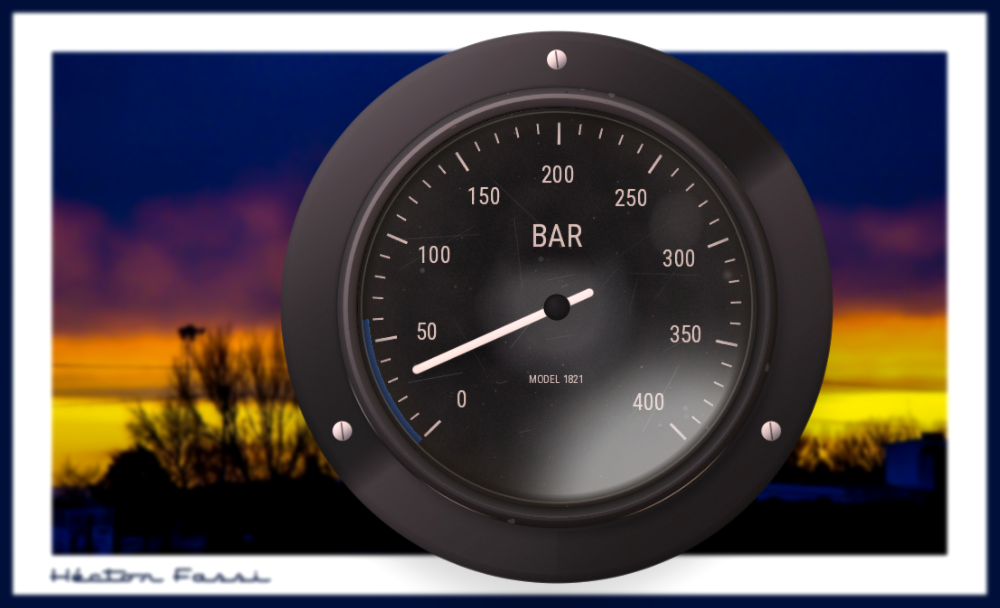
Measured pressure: 30 bar
